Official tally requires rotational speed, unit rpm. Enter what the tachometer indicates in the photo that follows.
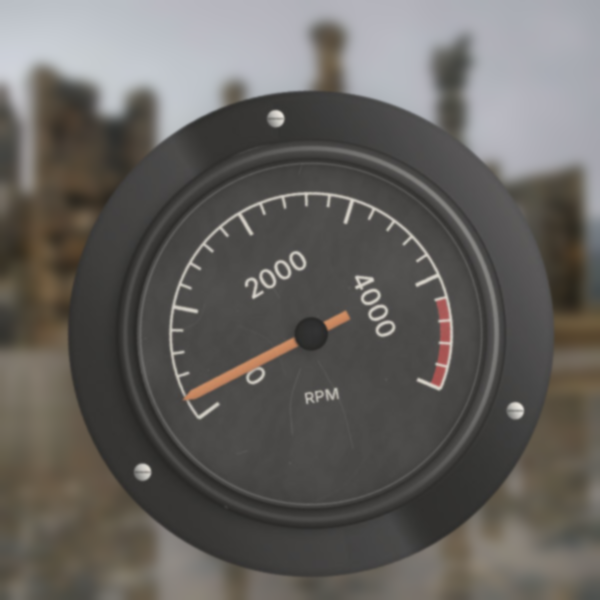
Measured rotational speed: 200 rpm
